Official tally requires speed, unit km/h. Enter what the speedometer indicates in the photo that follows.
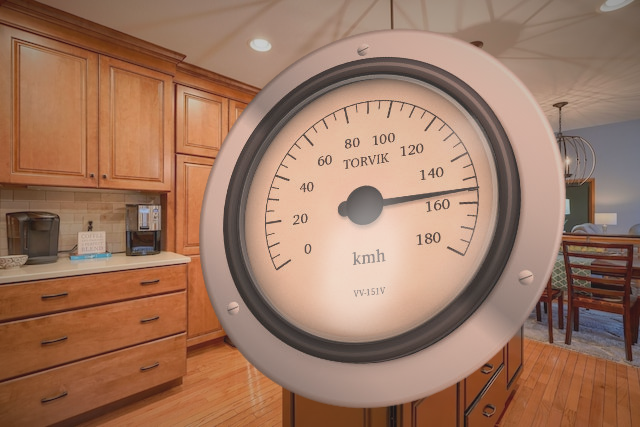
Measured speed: 155 km/h
